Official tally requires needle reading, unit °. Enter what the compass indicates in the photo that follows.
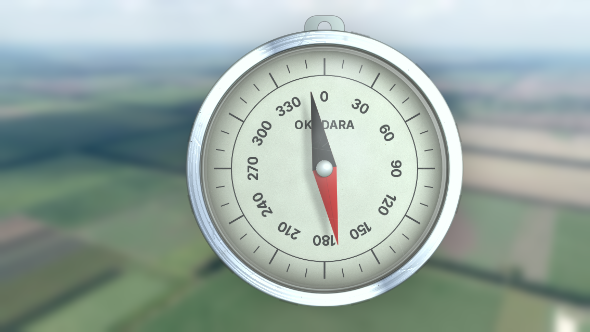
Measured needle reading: 170 °
